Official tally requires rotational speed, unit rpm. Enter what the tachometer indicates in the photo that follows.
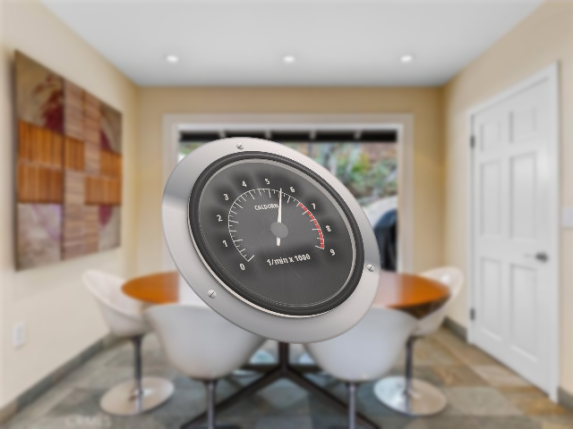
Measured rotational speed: 5500 rpm
